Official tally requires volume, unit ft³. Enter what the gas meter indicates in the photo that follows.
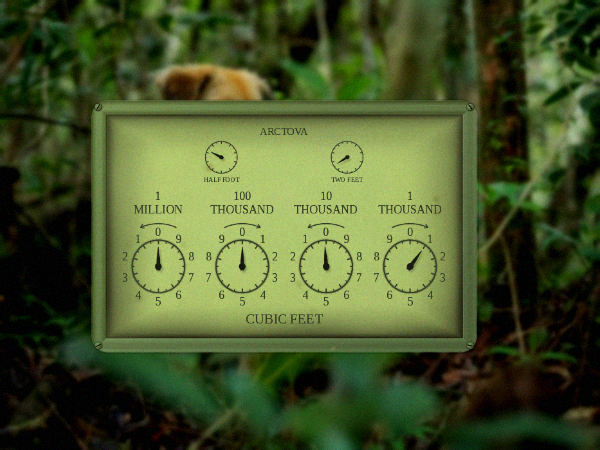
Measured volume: 100 ft³
